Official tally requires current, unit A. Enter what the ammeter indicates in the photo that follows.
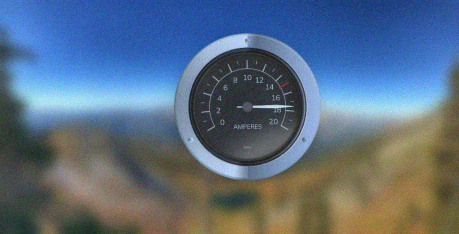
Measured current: 17.5 A
